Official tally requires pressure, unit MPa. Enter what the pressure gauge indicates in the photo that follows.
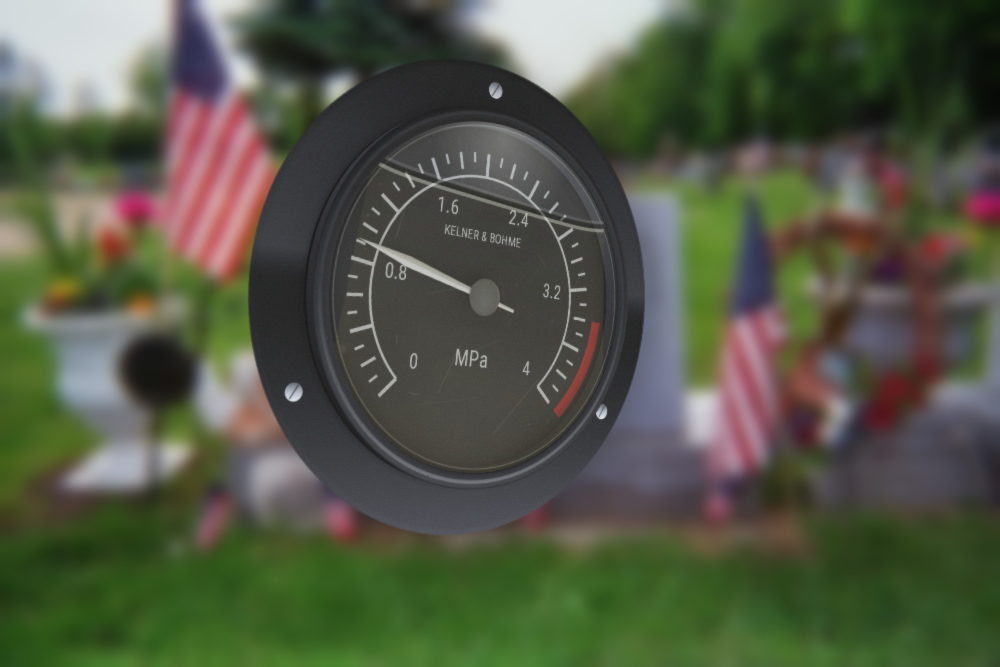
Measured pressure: 0.9 MPa
